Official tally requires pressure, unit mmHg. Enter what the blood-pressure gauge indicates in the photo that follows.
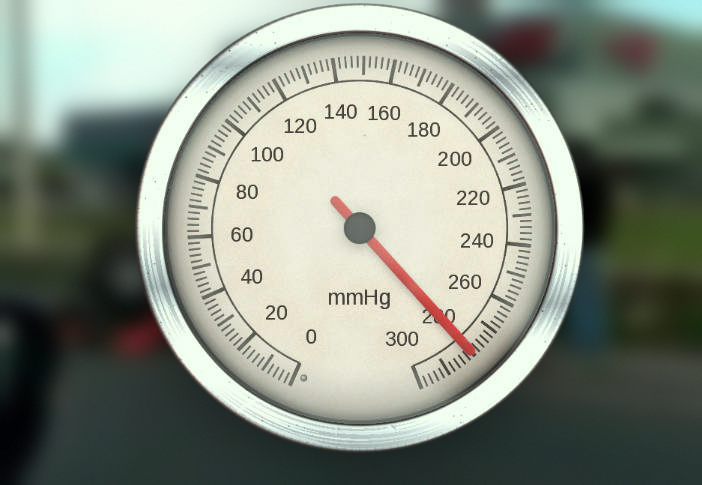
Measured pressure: 280 mmHg
